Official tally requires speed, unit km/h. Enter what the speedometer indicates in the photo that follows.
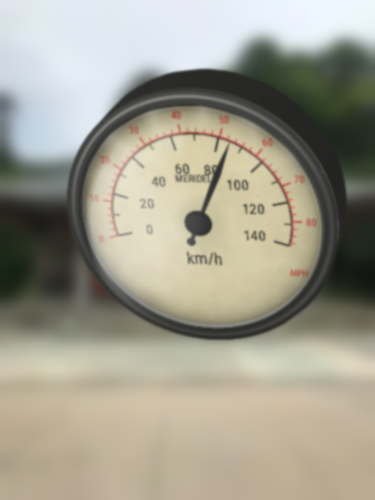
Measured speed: 85 km/h
